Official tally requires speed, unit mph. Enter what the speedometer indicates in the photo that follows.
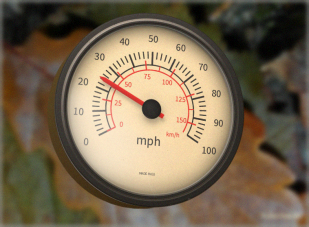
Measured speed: 24 mph
